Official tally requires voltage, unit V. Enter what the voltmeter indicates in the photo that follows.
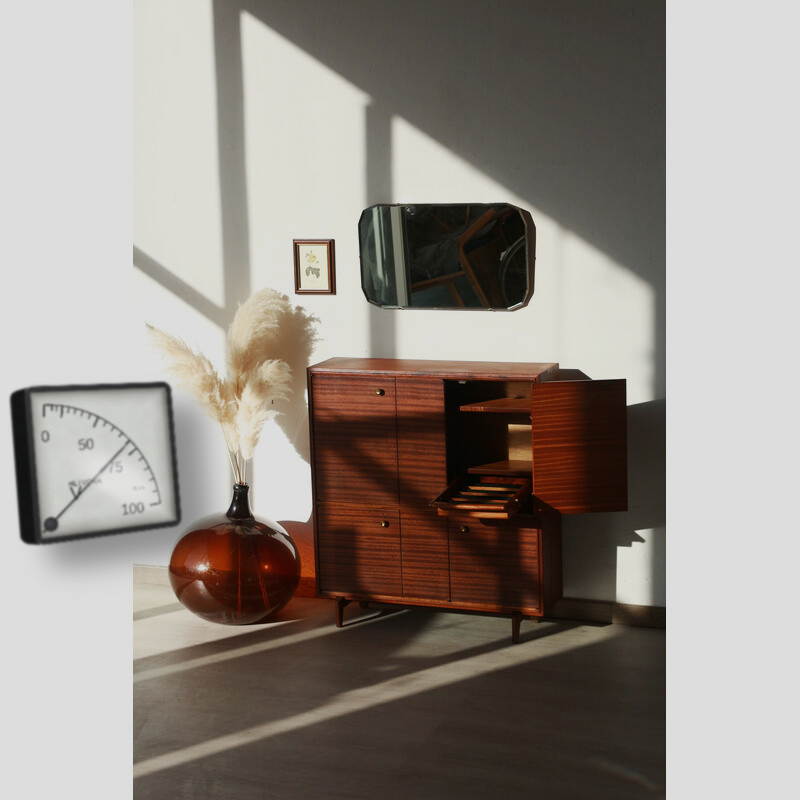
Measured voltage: 70 V
